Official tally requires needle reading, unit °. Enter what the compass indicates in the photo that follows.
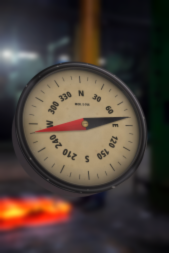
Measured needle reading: 260 °
